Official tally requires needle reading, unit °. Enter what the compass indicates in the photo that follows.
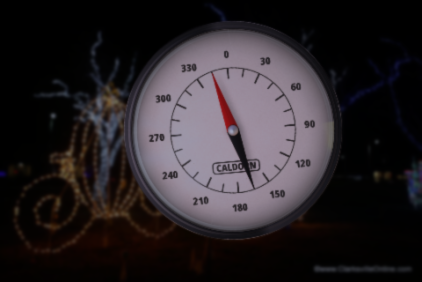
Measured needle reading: 345 °
